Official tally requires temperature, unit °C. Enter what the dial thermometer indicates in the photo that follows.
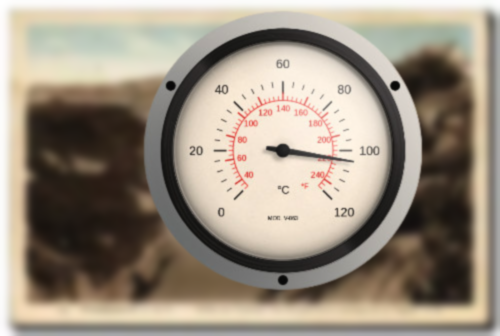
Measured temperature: 104 °C
